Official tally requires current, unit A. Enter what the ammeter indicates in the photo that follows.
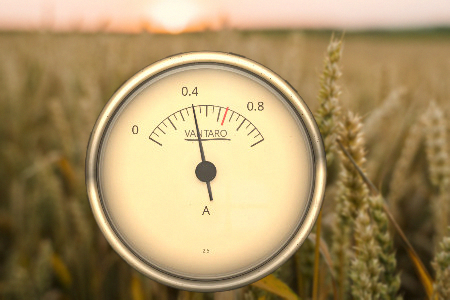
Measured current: 0.4 A
